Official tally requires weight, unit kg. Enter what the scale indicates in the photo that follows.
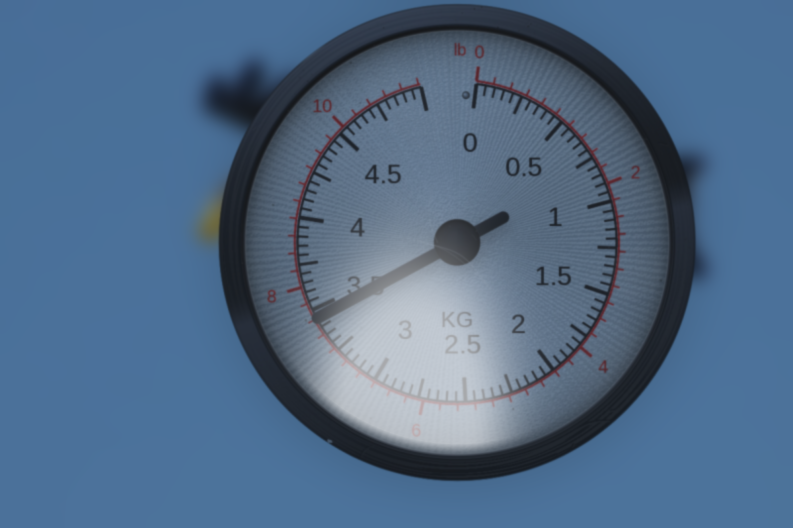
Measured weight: 3.45 kg
